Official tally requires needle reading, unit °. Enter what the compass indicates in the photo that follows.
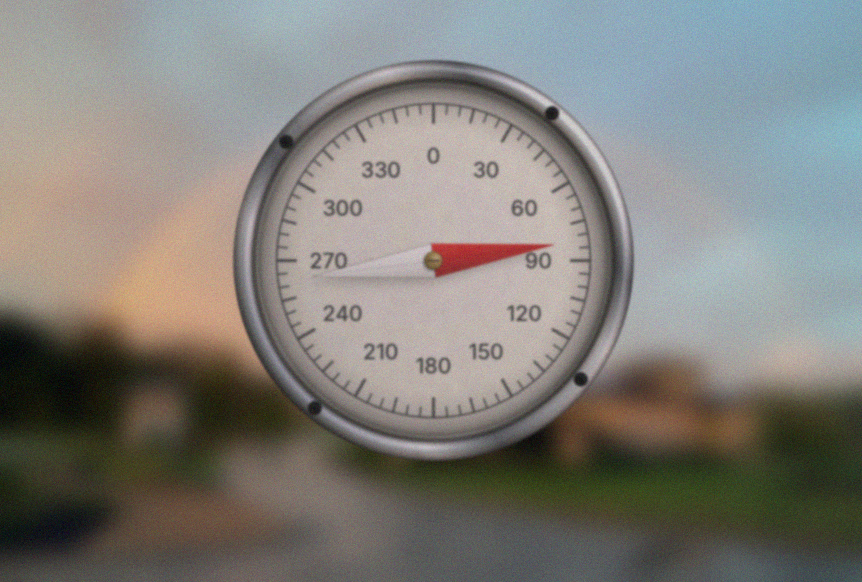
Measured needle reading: 82.5 °
